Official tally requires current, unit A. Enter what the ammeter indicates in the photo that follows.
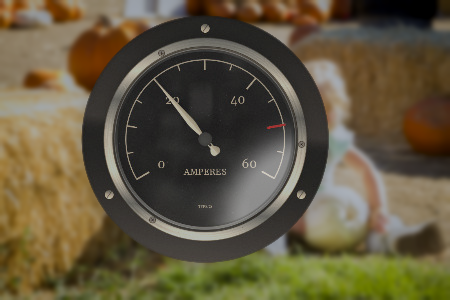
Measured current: 20 A
